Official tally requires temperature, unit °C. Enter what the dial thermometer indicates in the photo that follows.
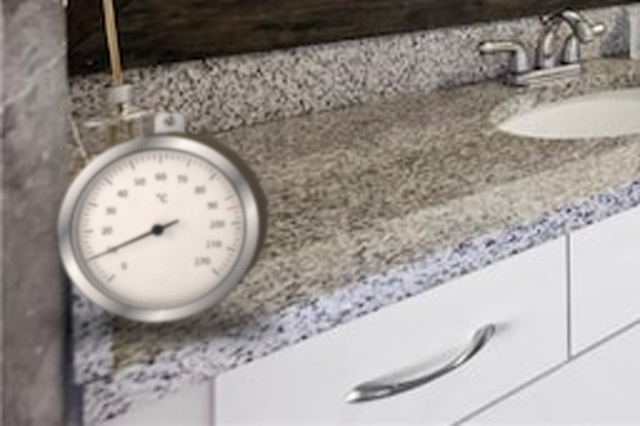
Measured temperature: 10 °C
